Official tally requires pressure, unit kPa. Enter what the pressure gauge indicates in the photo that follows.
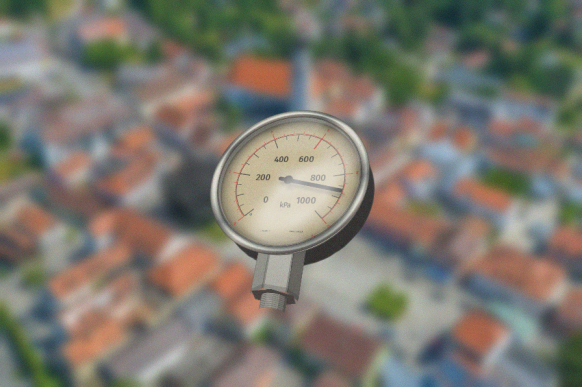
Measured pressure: 875 kPa
